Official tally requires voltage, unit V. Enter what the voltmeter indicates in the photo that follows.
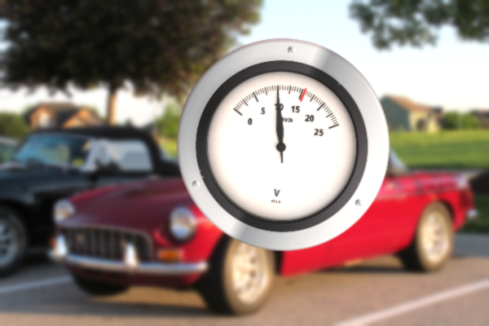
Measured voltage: 10 V
